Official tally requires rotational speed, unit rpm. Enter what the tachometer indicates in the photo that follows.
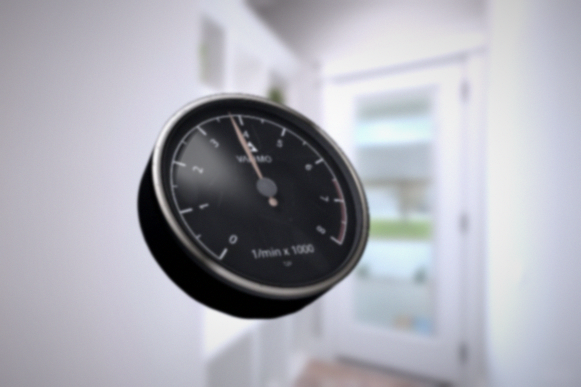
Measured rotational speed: 3750 rpm
